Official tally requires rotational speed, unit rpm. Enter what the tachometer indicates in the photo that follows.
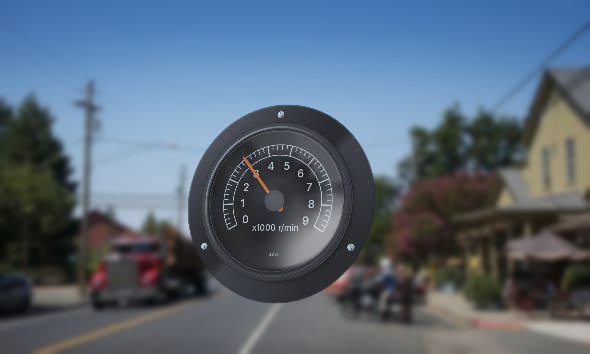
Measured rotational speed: 3000 rpm
